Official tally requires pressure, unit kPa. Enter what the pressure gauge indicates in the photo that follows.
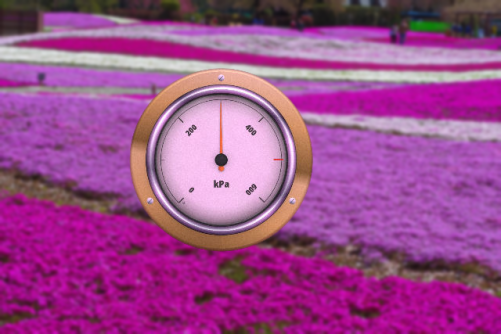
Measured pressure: 300 kPa
